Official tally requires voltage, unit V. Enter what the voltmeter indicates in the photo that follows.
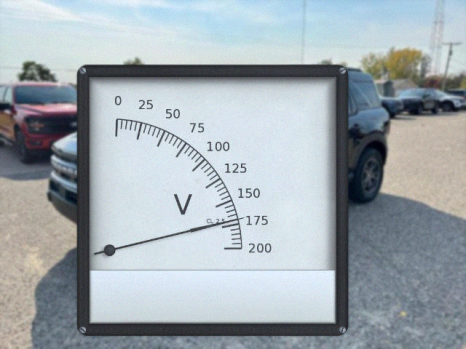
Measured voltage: 170 V
